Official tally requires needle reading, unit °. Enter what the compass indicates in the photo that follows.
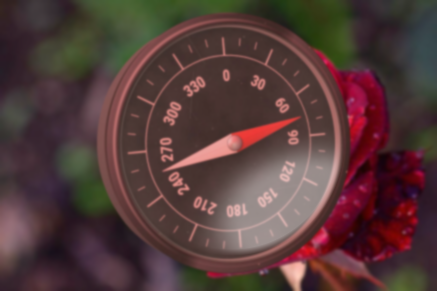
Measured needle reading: 75 °
